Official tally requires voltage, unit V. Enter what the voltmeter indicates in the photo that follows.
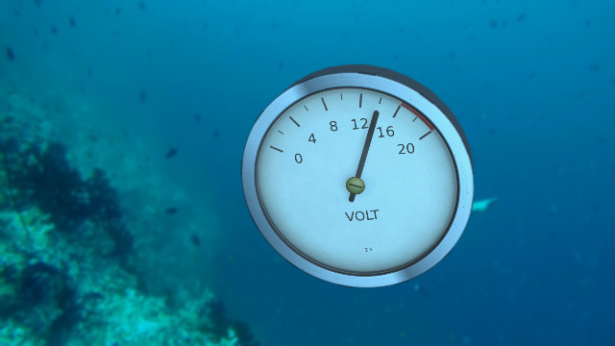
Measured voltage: 14 V
